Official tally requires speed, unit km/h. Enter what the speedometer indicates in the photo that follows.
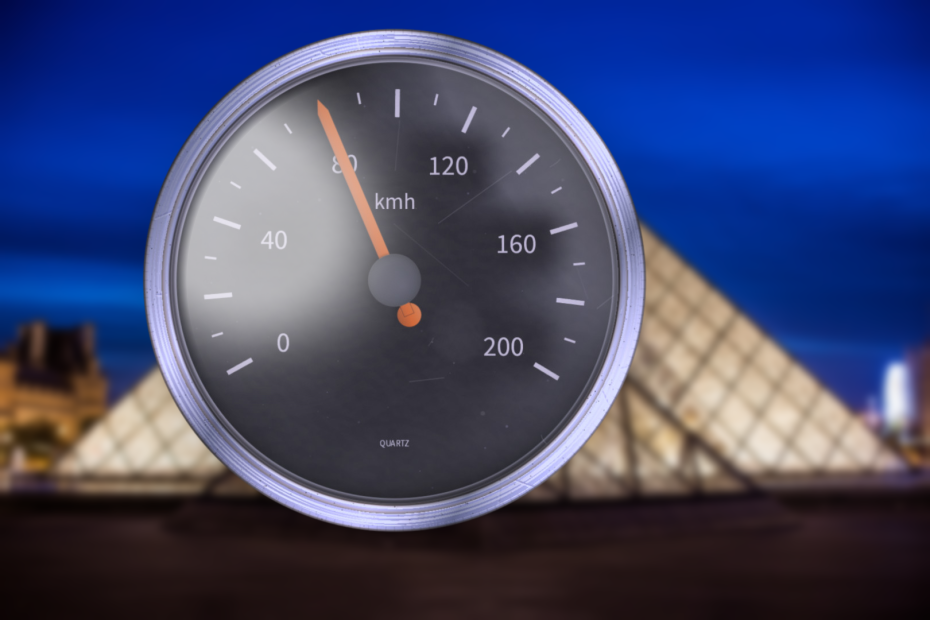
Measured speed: 80 km/h
